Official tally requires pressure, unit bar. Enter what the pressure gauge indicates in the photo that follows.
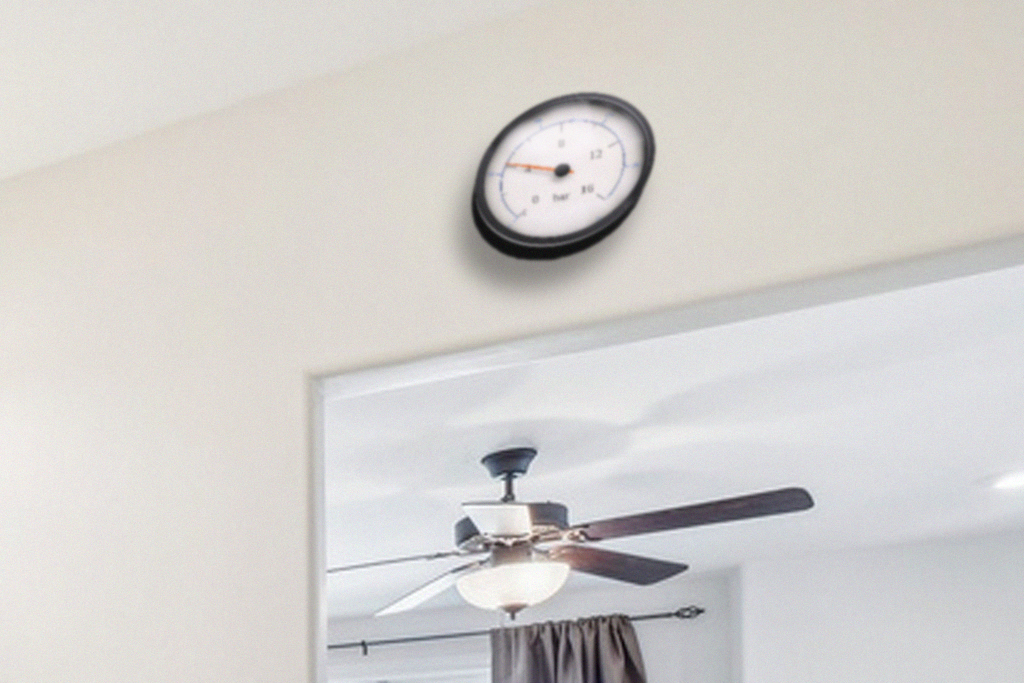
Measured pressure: 4 bar
